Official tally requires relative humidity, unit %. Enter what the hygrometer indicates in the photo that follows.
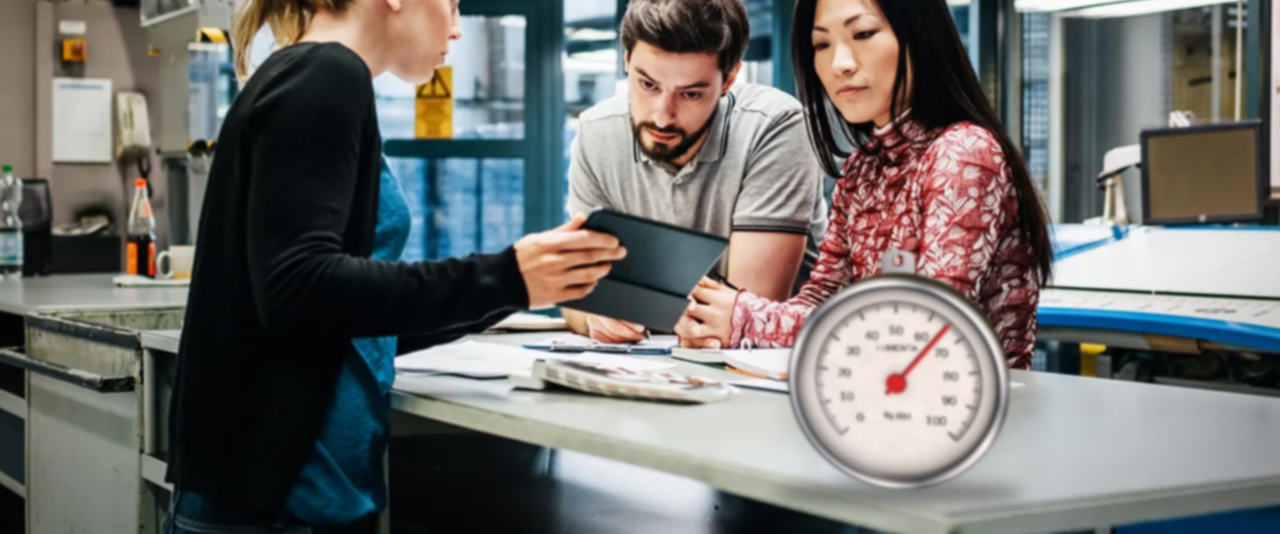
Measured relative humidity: 65 %
